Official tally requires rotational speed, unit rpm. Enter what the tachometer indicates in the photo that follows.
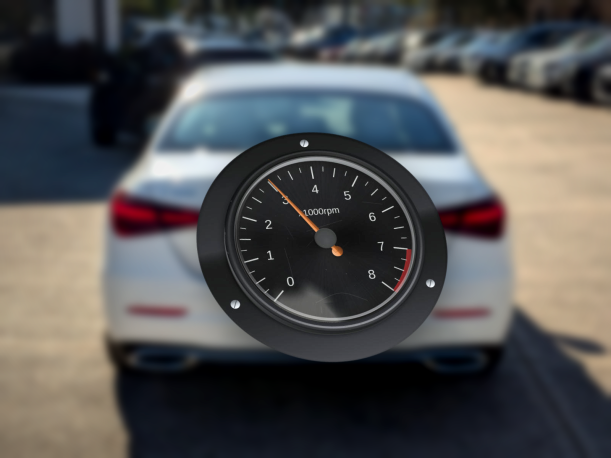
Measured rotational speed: 3000 rpm
